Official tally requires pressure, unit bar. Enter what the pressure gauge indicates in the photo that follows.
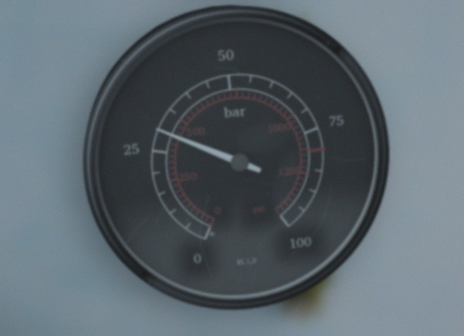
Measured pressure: 30 bar
